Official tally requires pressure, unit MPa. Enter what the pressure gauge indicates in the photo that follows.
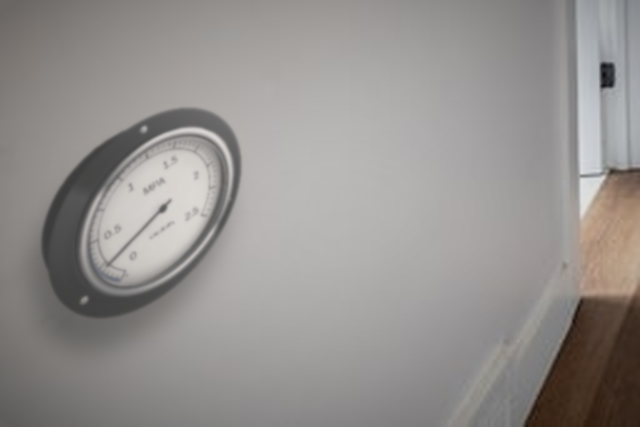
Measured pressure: 0.25 MPa
